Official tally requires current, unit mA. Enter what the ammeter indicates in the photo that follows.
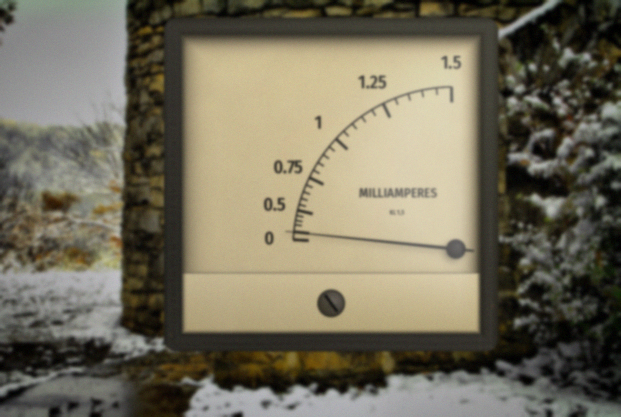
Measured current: 0.25 mA
